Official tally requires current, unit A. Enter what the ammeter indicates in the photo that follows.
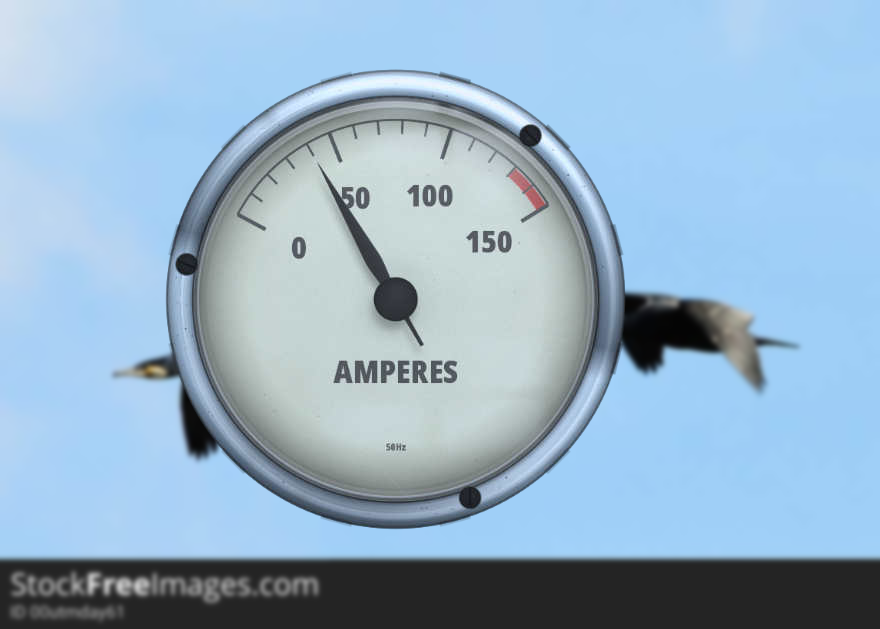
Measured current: 40 A
